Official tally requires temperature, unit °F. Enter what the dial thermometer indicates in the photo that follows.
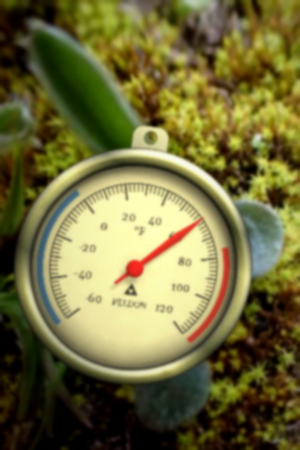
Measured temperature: 60 °F
